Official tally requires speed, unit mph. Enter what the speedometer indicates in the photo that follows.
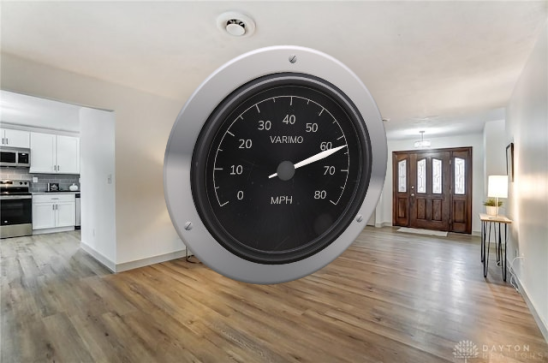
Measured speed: 62.5 mph
